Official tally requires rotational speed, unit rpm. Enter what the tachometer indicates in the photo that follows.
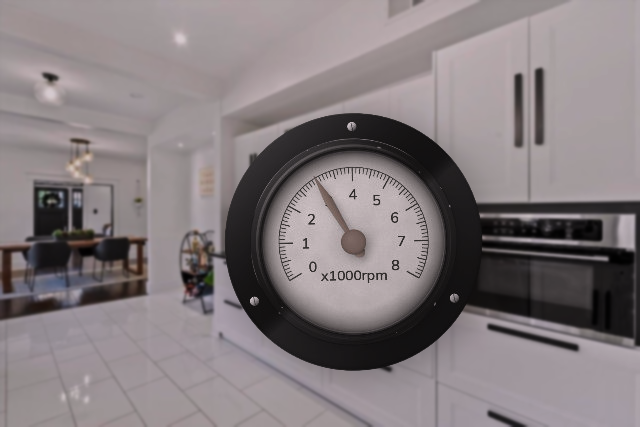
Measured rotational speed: 3000 rpm
